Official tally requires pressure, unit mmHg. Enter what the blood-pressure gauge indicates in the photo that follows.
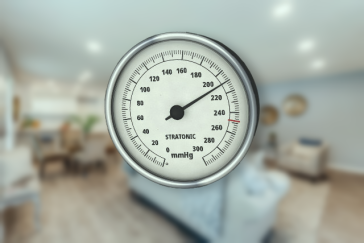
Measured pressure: 210 mmHg
